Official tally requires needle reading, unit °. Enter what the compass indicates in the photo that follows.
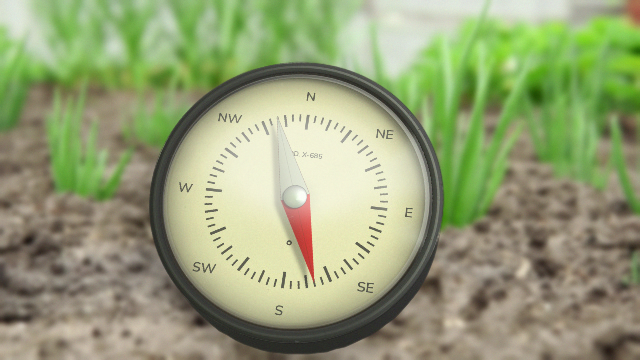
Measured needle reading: 160 °
